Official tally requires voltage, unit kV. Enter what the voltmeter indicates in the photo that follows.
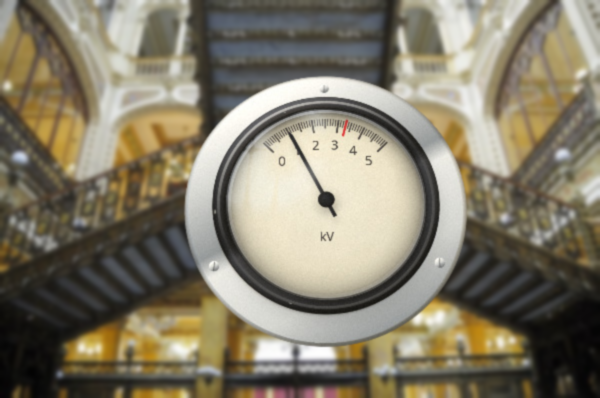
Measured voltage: 1 kV
